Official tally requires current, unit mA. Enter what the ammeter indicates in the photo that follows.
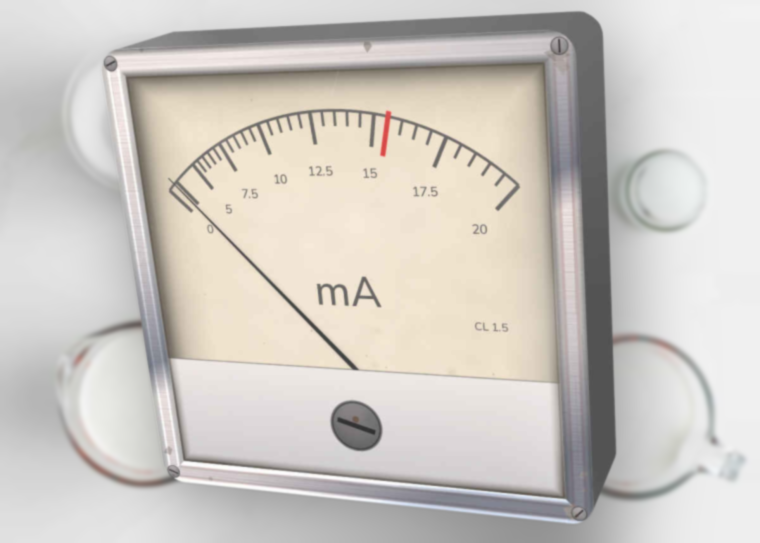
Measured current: 2.5 mA
